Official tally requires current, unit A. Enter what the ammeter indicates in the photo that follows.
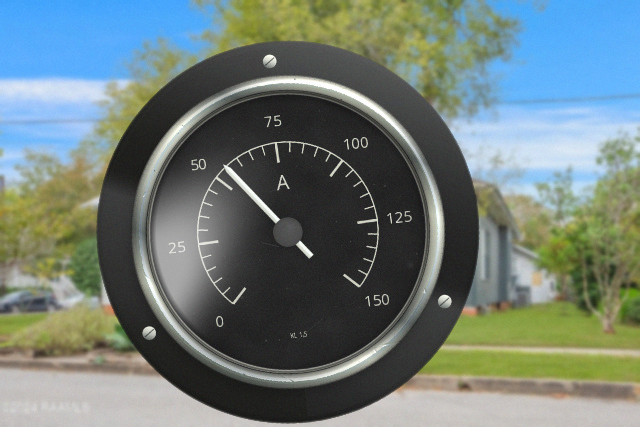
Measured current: 55 A
